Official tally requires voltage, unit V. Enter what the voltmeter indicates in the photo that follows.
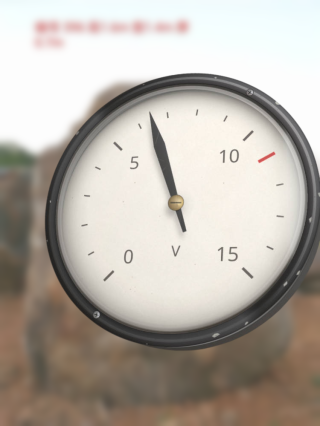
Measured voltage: 6.5 V
